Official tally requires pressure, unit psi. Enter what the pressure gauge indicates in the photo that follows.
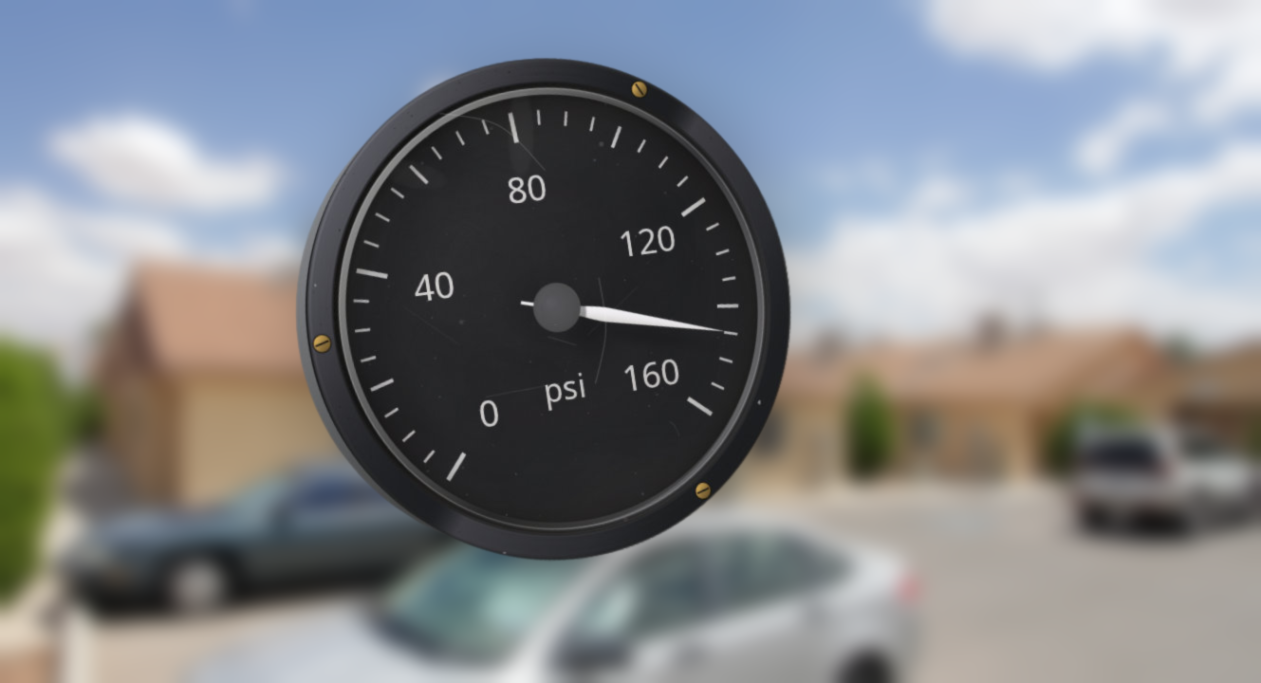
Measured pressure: 145 psi
